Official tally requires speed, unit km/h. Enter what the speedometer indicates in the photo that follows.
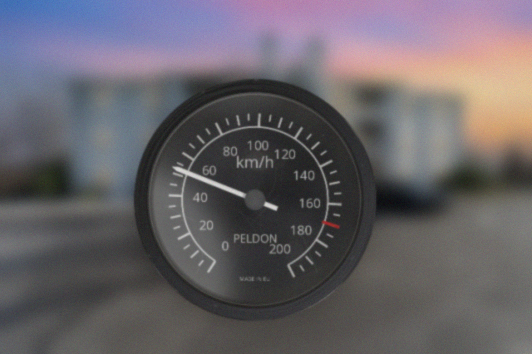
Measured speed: 52.5 km/h
